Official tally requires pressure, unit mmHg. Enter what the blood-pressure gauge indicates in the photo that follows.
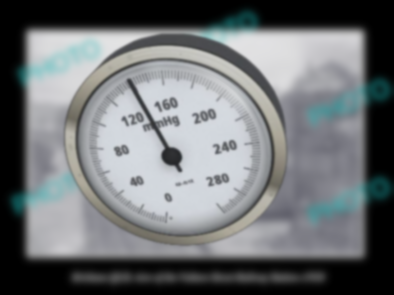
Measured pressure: 140 mmHg
